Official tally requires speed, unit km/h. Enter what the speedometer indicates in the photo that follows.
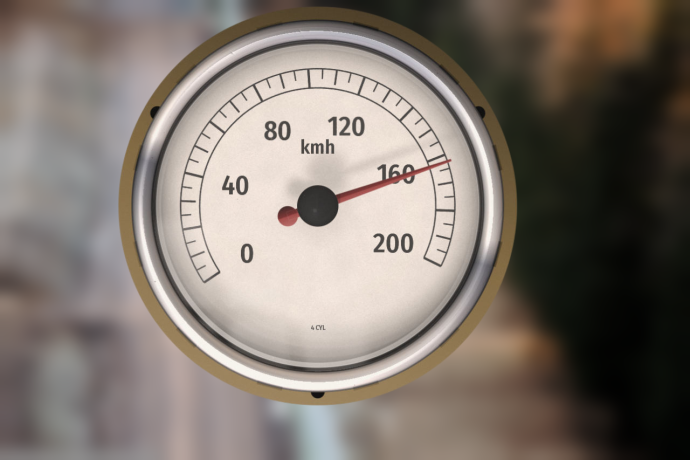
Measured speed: 162.5 km/h
